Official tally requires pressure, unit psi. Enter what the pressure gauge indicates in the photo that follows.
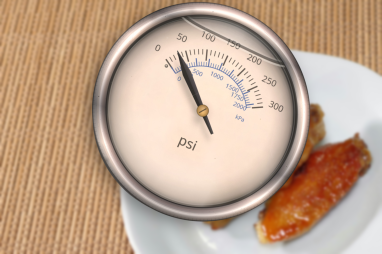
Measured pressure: 30 psi
